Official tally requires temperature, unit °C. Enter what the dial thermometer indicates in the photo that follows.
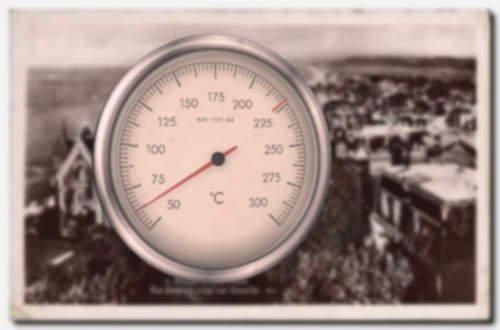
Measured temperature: 62.5 °C
